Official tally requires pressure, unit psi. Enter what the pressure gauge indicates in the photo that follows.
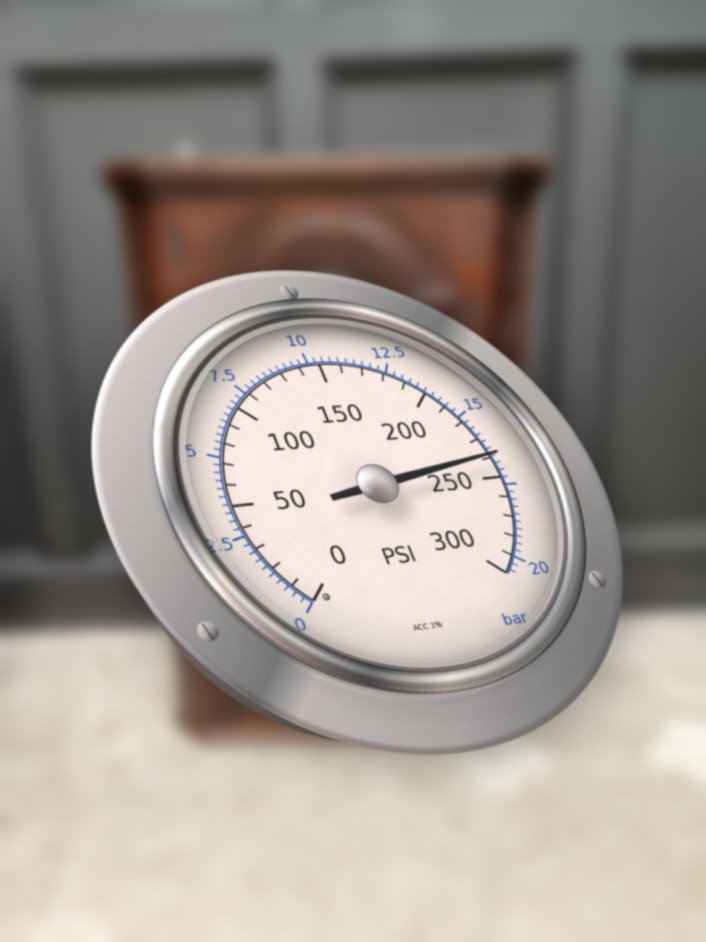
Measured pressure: 240 psi
